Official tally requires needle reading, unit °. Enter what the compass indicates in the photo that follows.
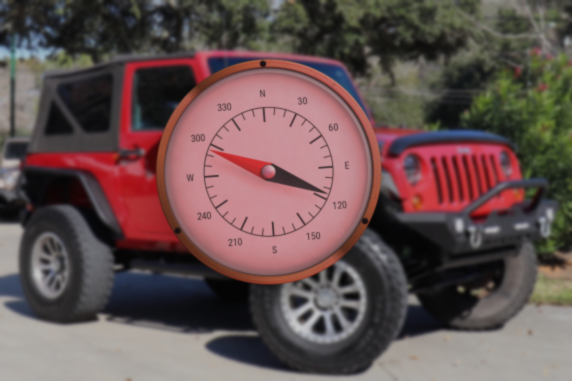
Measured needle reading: 295 °
